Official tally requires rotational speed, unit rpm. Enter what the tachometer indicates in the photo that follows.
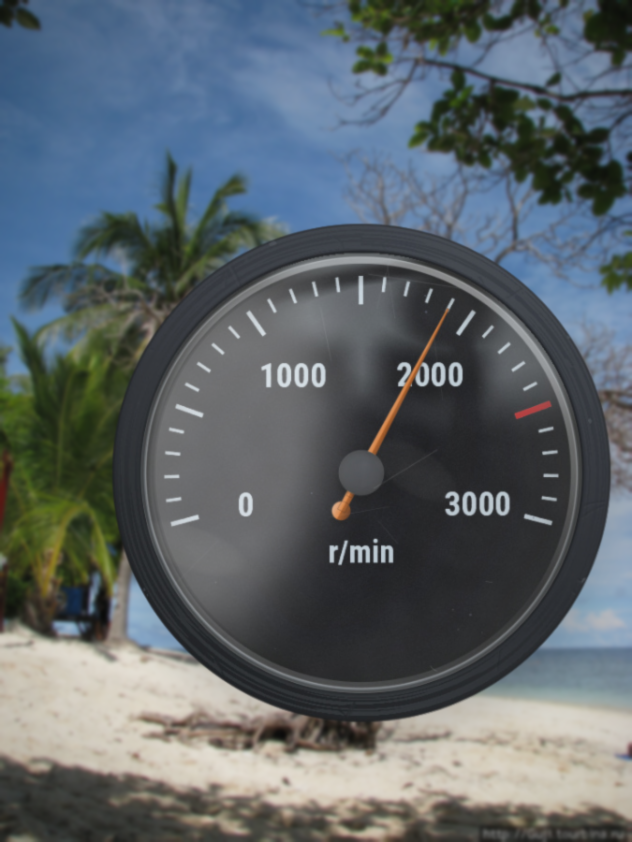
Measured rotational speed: 1900 rpm
